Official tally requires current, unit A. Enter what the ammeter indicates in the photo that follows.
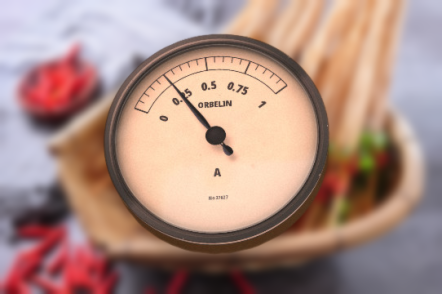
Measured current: 0.25 A
